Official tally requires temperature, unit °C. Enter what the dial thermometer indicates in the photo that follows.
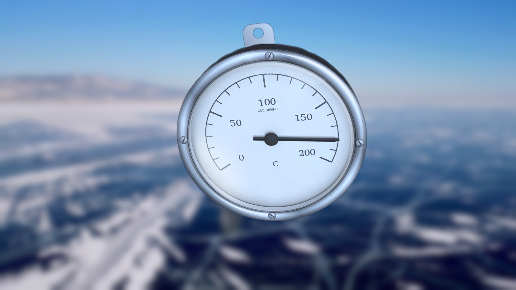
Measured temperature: 180 °C
